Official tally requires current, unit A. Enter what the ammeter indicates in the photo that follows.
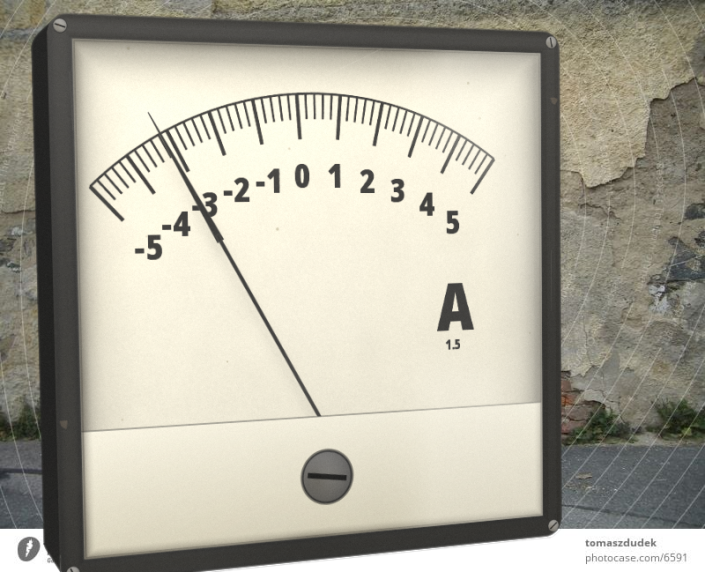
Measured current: -3.2 A
